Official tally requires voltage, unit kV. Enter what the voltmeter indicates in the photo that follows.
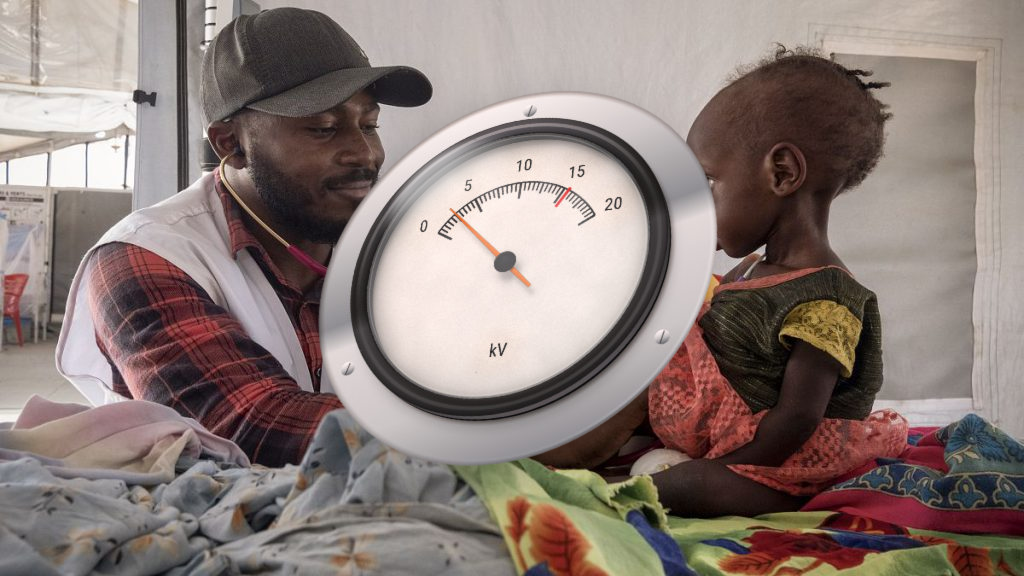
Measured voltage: 2.5 kV
